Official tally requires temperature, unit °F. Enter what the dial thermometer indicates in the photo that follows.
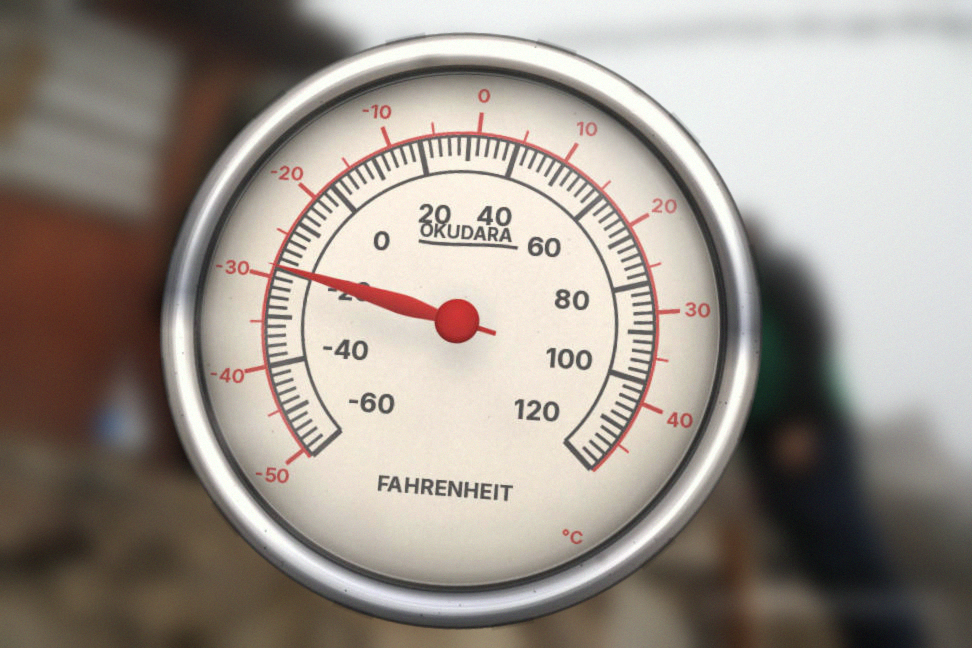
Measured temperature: -20 °F
